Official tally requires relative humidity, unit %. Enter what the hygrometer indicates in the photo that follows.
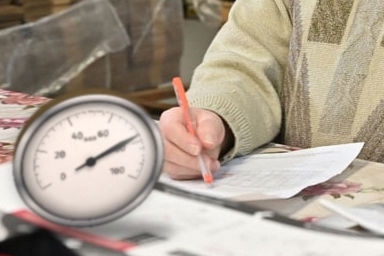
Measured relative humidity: 76 %
